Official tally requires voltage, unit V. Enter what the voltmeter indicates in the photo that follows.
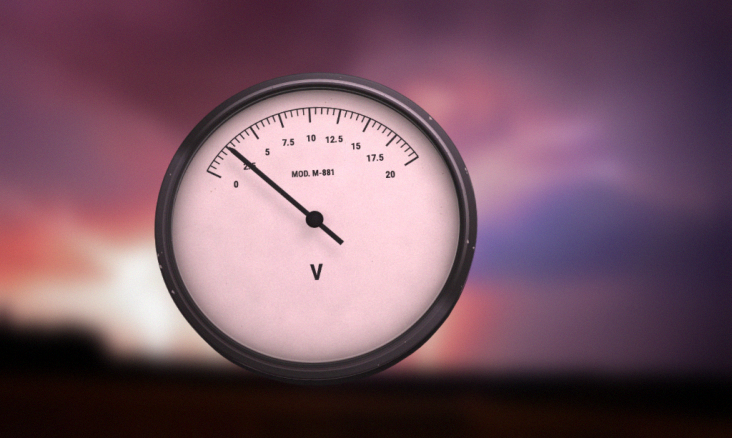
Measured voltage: 2.5 V
